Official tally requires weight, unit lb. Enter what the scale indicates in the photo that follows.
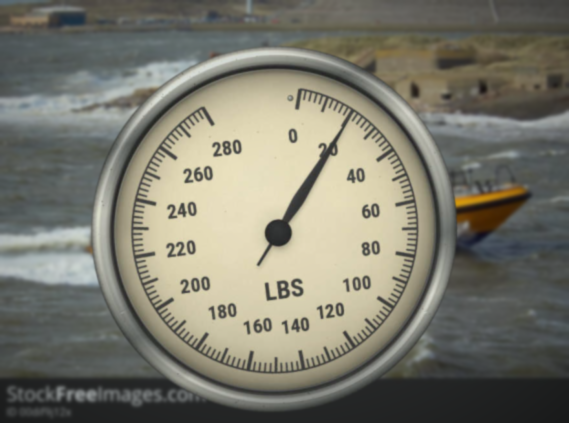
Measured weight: 20 lb
